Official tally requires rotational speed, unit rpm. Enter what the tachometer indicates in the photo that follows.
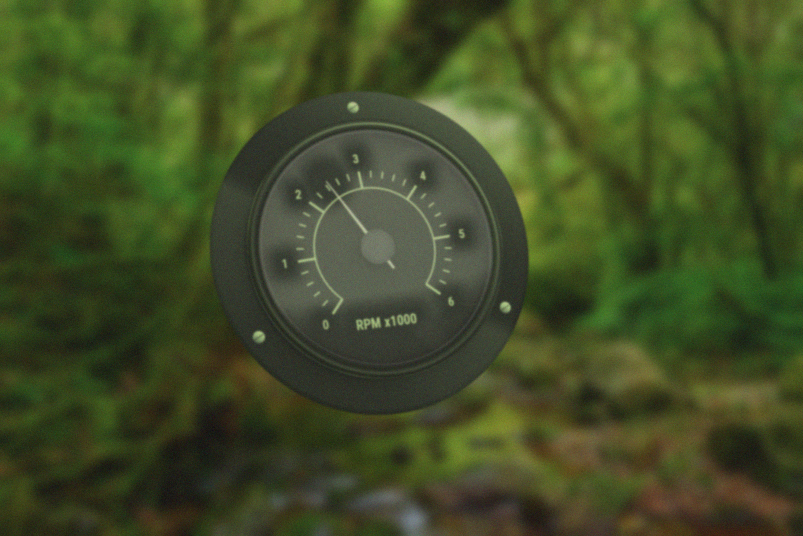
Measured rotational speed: 2400 rpm
